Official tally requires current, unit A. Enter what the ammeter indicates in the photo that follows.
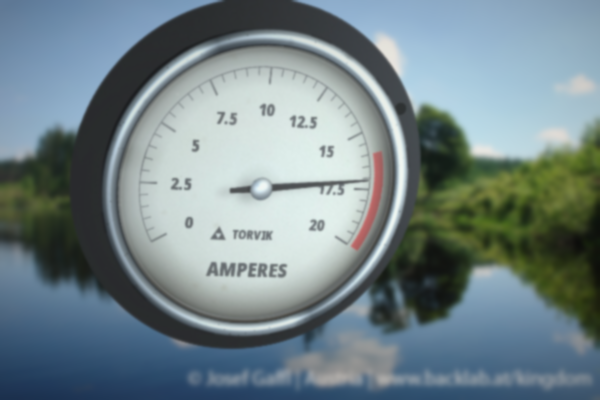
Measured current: 17 A
